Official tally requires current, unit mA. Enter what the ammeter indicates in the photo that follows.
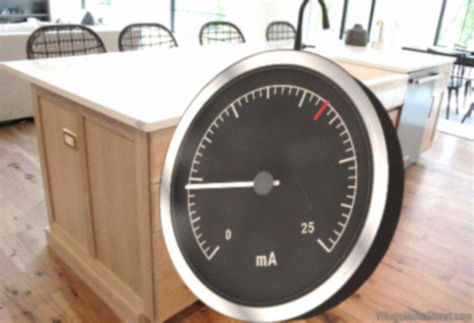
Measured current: 4.5 mA
